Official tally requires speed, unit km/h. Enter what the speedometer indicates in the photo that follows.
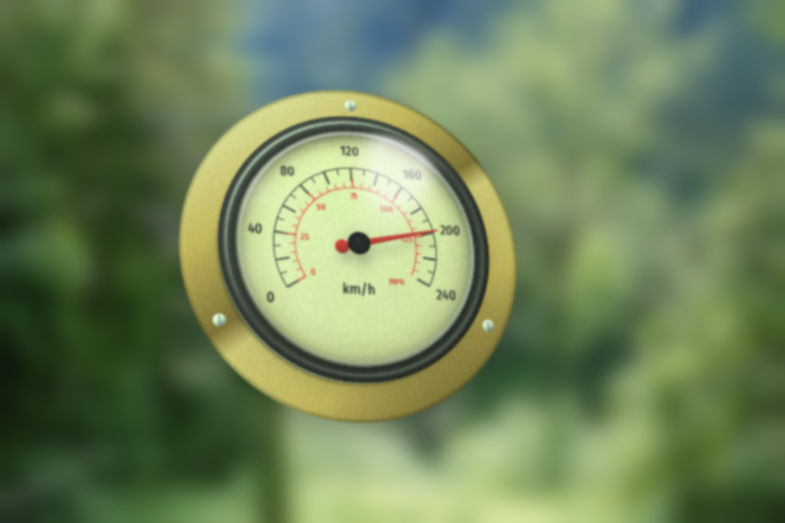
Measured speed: 200 km/h
